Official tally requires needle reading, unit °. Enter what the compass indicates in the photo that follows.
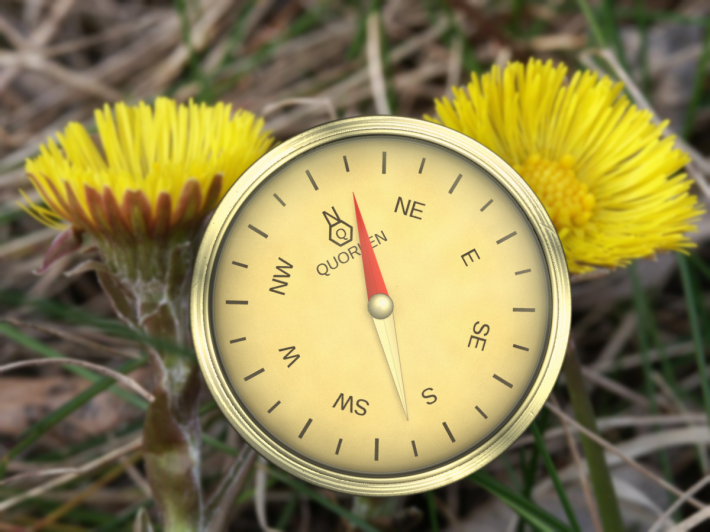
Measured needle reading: 15 °
